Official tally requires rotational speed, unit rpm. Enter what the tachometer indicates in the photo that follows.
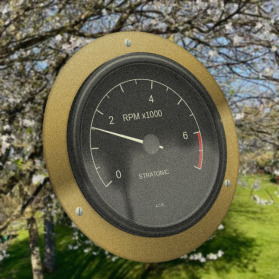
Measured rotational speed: 1500 rpm
